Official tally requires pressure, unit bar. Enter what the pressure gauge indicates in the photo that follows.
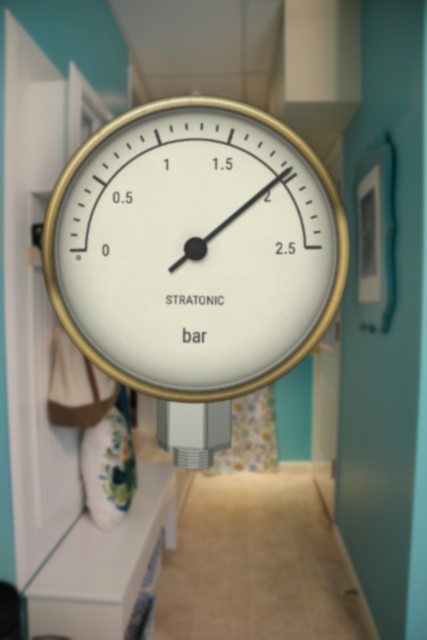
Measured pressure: 1.95 bar
